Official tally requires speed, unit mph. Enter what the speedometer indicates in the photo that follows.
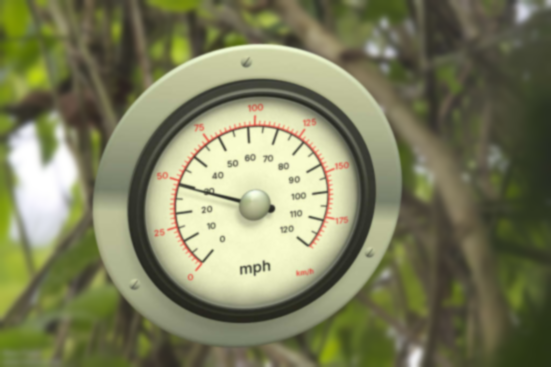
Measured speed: 30 mph
